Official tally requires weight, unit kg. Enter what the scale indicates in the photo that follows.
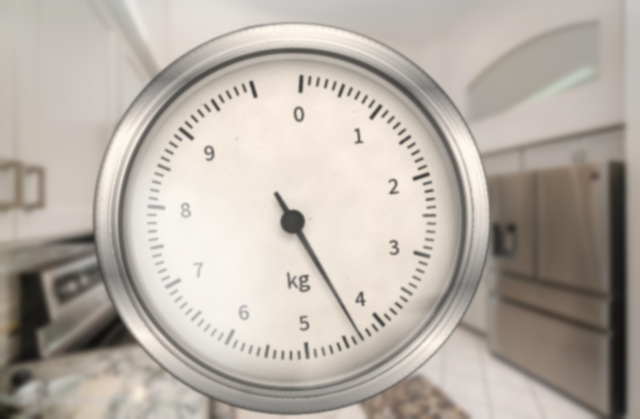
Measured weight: 4.3 kg
